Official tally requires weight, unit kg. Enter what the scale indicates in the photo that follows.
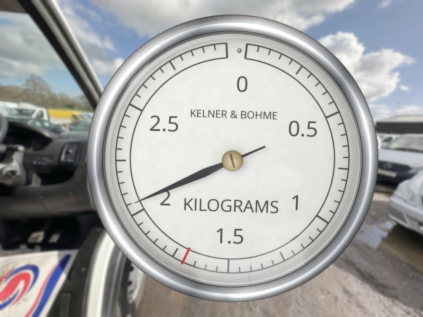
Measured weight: 2.05 kg
